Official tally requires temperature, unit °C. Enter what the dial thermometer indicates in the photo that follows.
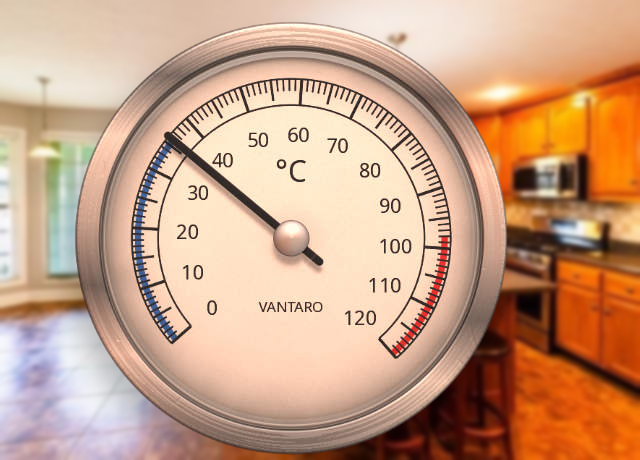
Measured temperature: 36 °C
